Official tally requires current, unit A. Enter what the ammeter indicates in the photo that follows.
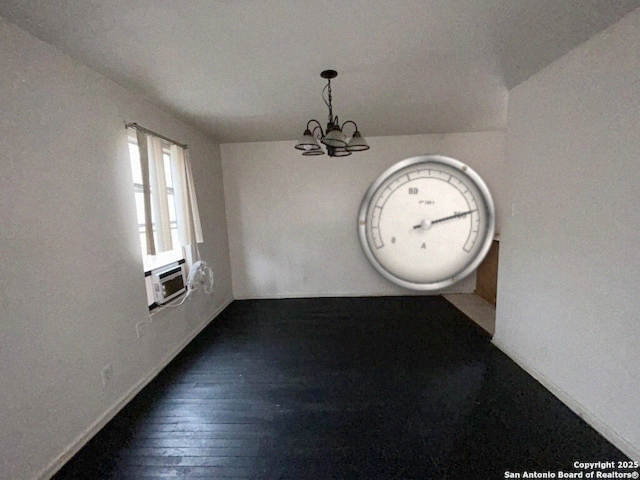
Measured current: 160 A
